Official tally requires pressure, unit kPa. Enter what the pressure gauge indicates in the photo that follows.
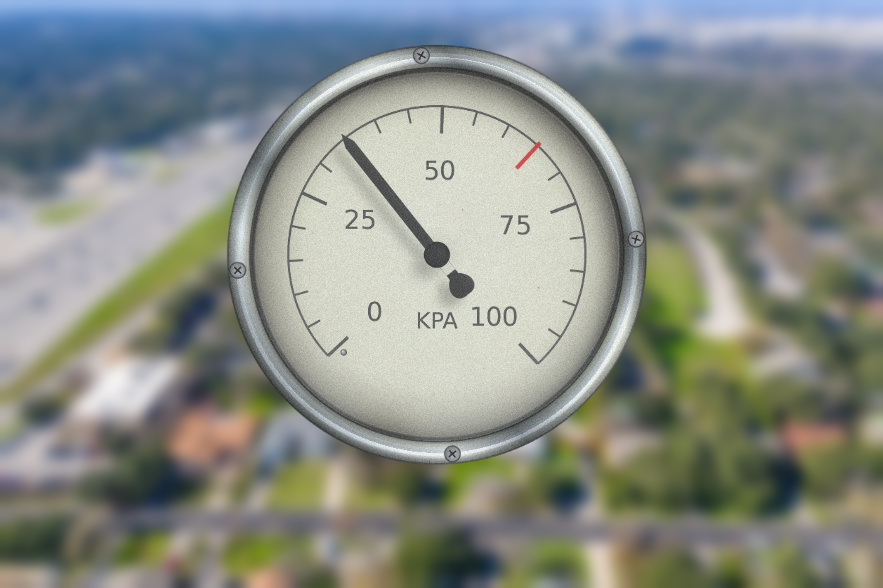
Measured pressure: 35 kPa
